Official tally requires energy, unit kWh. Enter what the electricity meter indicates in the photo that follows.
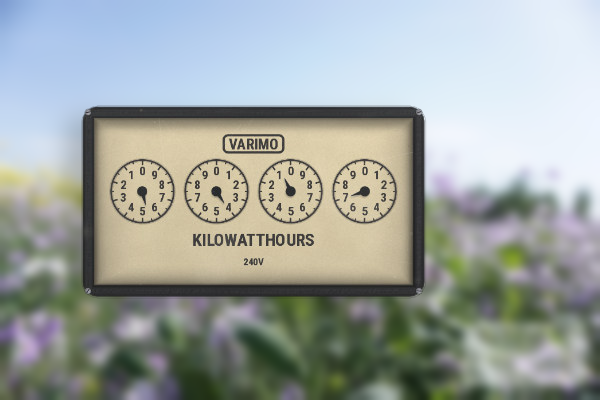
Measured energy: 5407 kWh
